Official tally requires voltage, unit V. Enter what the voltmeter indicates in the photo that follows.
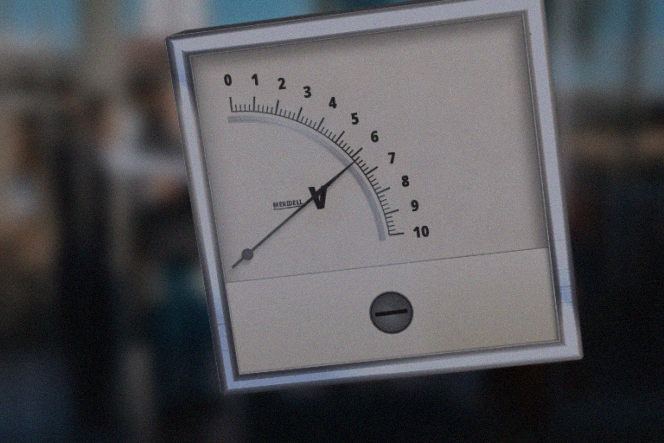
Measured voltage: 6.2 V
